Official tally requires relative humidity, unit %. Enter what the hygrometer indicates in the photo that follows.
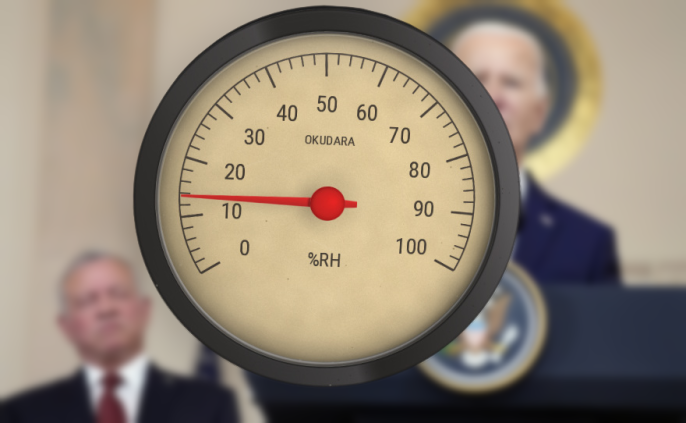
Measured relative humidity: 14 %
